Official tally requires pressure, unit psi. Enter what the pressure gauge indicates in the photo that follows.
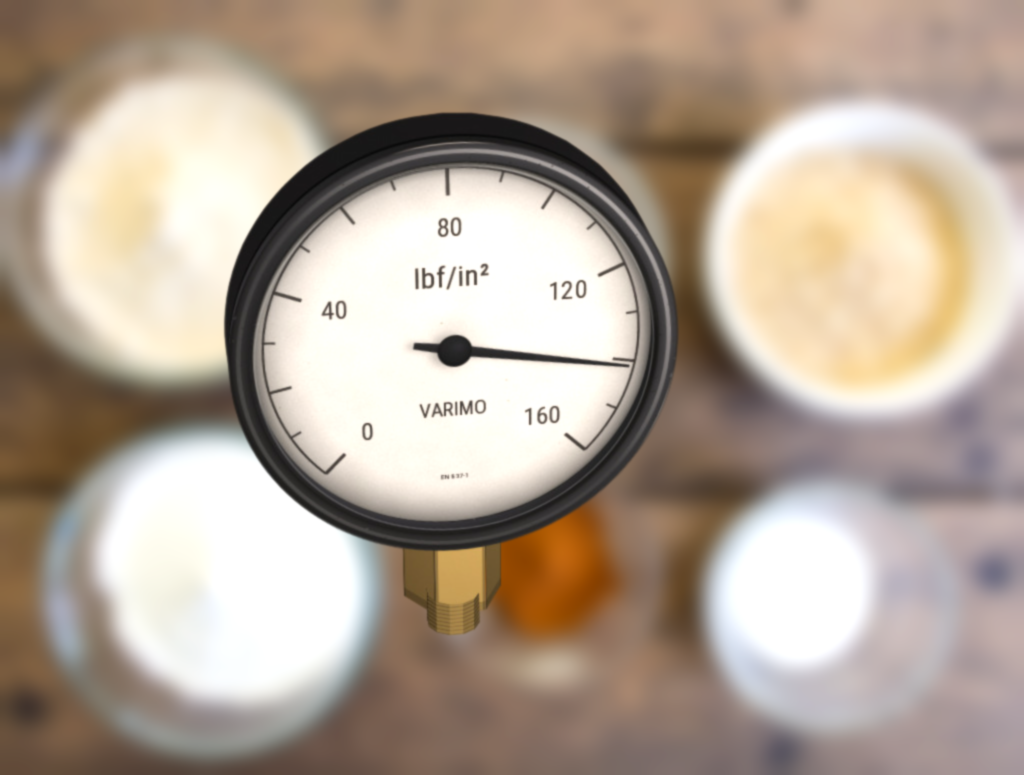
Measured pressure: 140 psi
